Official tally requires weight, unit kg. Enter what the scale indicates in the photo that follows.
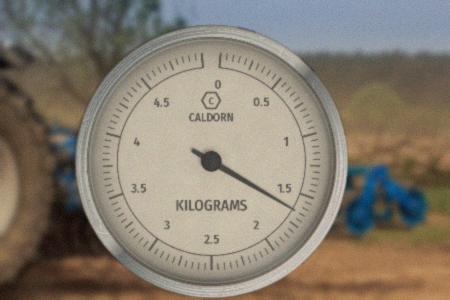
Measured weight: 1.65 kg
